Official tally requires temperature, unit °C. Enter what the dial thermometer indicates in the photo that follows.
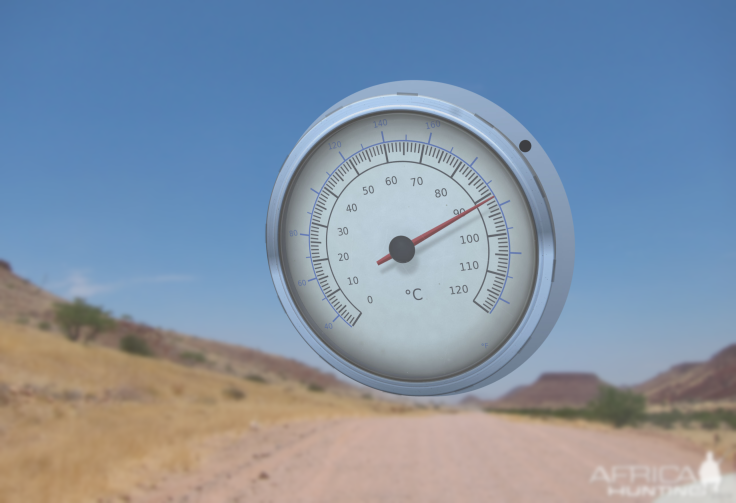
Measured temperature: 91 °C
